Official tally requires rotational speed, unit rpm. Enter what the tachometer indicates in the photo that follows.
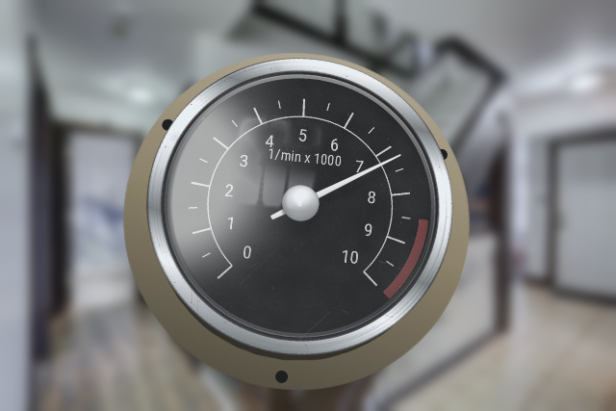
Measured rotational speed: 7250 rpm
